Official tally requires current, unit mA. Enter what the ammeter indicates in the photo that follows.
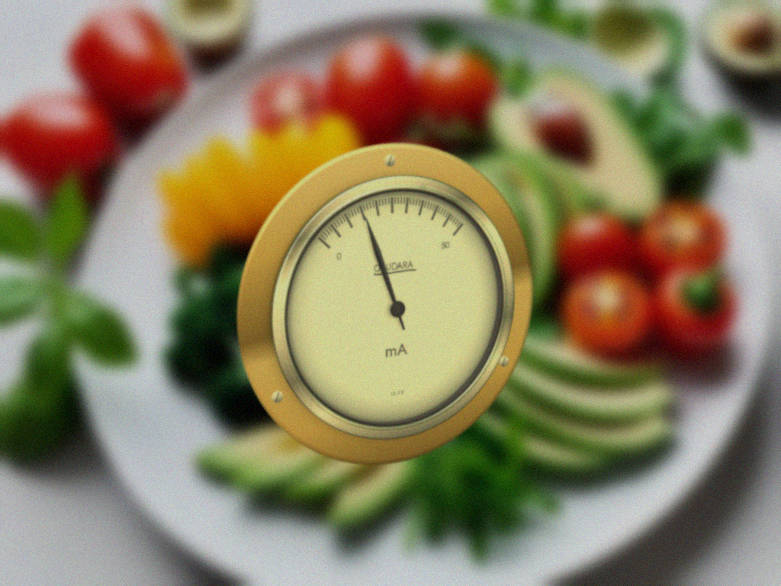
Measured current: 15 mA
